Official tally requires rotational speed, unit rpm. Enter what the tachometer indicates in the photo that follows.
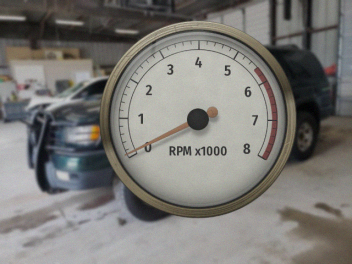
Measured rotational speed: 100 rpm
